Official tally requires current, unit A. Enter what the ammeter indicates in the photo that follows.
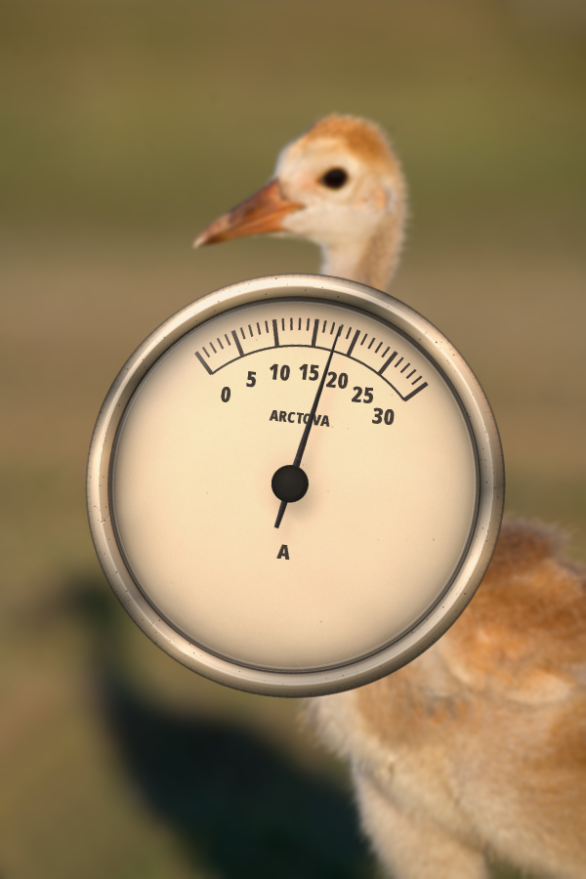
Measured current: 18 A
